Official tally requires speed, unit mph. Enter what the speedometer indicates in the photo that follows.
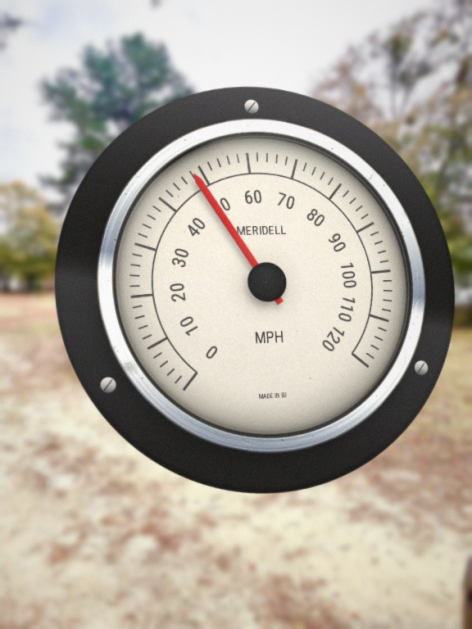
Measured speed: 48 mph
